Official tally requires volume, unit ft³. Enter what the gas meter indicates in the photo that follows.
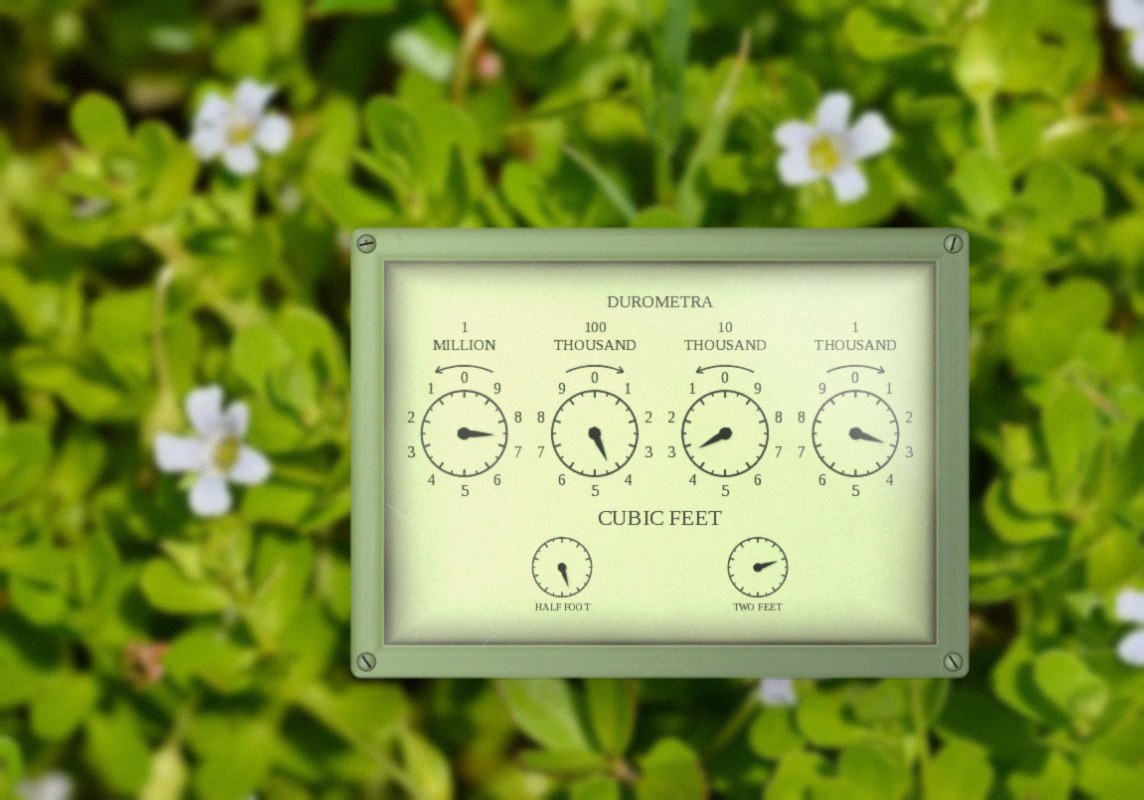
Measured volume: 743300 ft³
